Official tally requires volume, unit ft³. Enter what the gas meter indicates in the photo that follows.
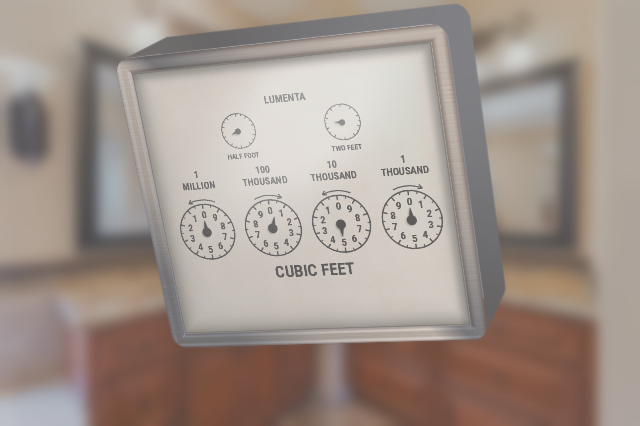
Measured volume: 5000 ft³
